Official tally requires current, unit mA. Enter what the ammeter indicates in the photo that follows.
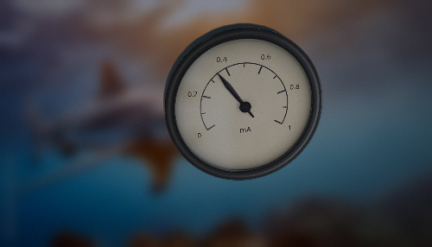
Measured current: 0.35 mA
